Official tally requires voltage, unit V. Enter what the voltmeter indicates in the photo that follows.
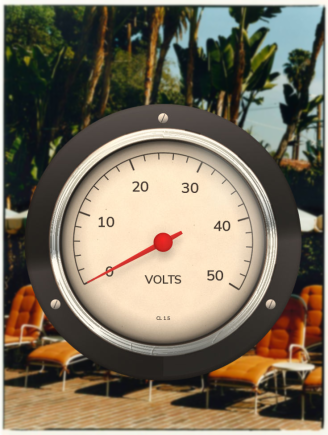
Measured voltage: 0 V
